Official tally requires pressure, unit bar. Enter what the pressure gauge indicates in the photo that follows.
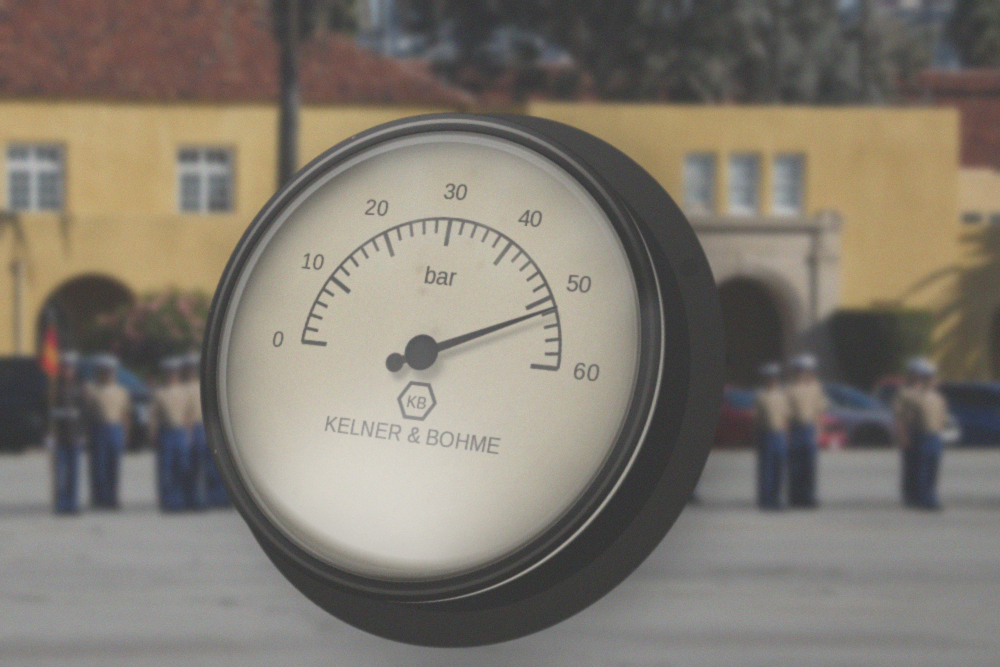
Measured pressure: 52 bar
